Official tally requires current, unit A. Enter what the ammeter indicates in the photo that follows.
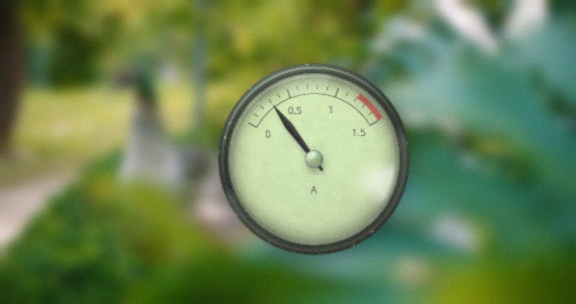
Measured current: 0.3 A
